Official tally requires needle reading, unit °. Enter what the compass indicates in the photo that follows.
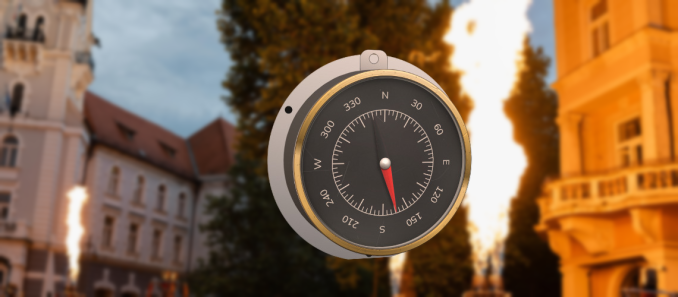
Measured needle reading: 165 °
